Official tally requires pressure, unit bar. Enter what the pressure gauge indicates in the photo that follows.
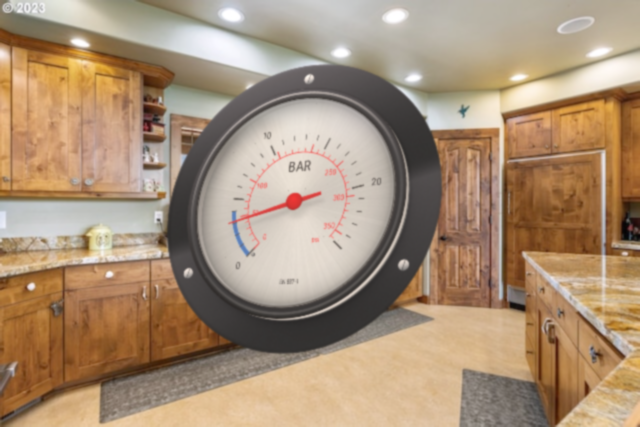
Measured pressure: 3 bar
